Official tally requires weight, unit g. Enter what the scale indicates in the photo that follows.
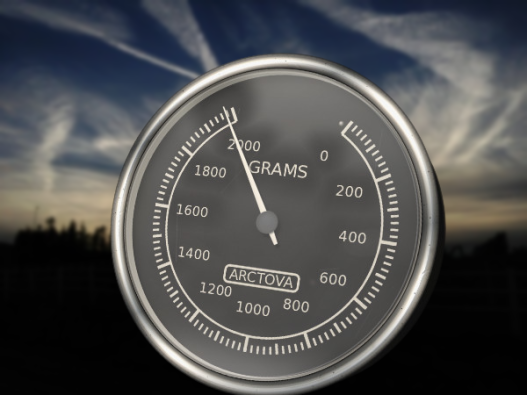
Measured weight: 1980 g
